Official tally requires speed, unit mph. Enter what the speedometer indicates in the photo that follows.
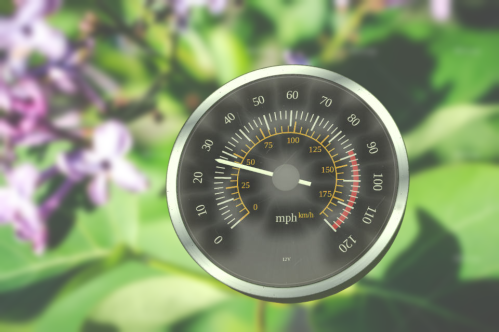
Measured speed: 26 mph
